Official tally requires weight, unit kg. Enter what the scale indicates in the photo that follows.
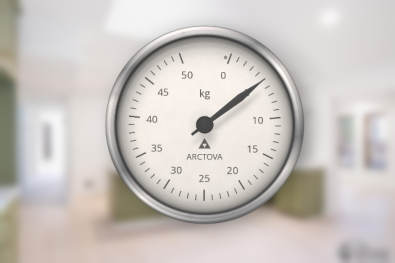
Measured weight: 5 kg
